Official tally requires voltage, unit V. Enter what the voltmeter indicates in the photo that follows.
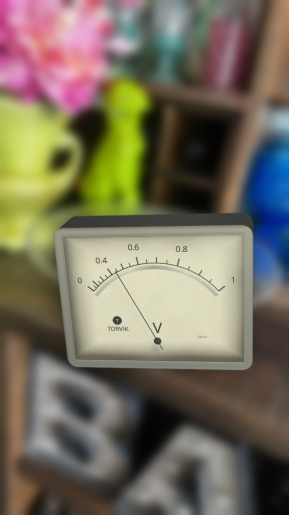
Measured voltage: 0.45 V
